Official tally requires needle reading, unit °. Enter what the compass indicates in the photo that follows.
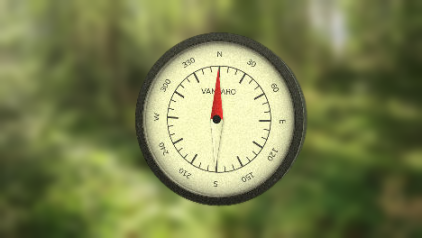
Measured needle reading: 0 °
